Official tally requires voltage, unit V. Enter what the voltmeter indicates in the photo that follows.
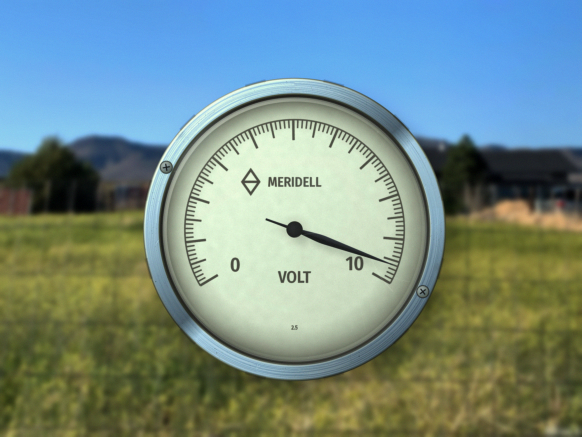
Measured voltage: 9.6 V
